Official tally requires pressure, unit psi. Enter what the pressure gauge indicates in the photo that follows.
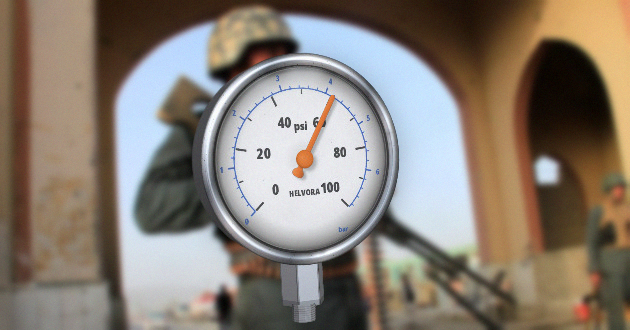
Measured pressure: 60 psi
